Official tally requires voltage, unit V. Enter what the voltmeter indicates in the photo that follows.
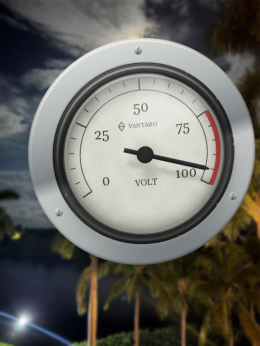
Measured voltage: 95 V
